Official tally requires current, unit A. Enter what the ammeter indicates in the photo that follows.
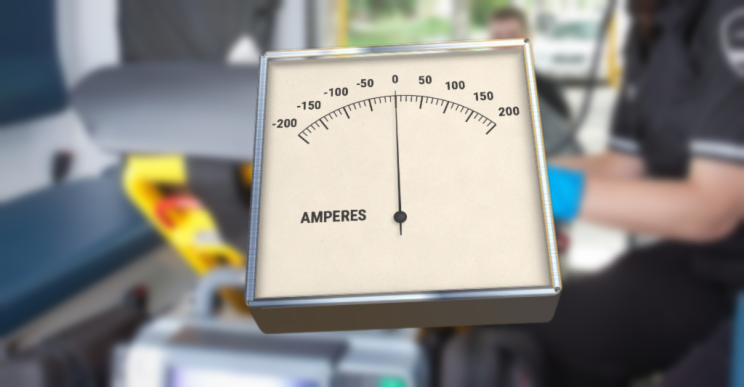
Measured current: 0 A
